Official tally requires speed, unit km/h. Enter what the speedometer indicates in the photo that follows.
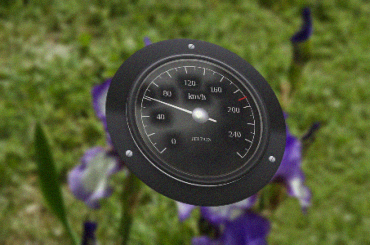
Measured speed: 60 km/h
